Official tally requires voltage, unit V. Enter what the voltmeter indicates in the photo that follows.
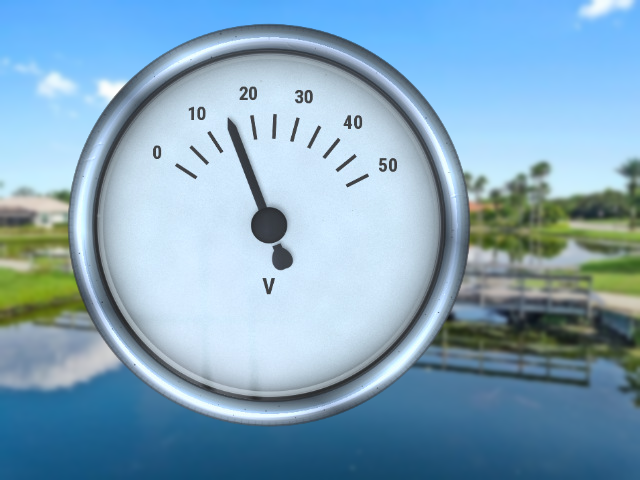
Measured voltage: 15 V
